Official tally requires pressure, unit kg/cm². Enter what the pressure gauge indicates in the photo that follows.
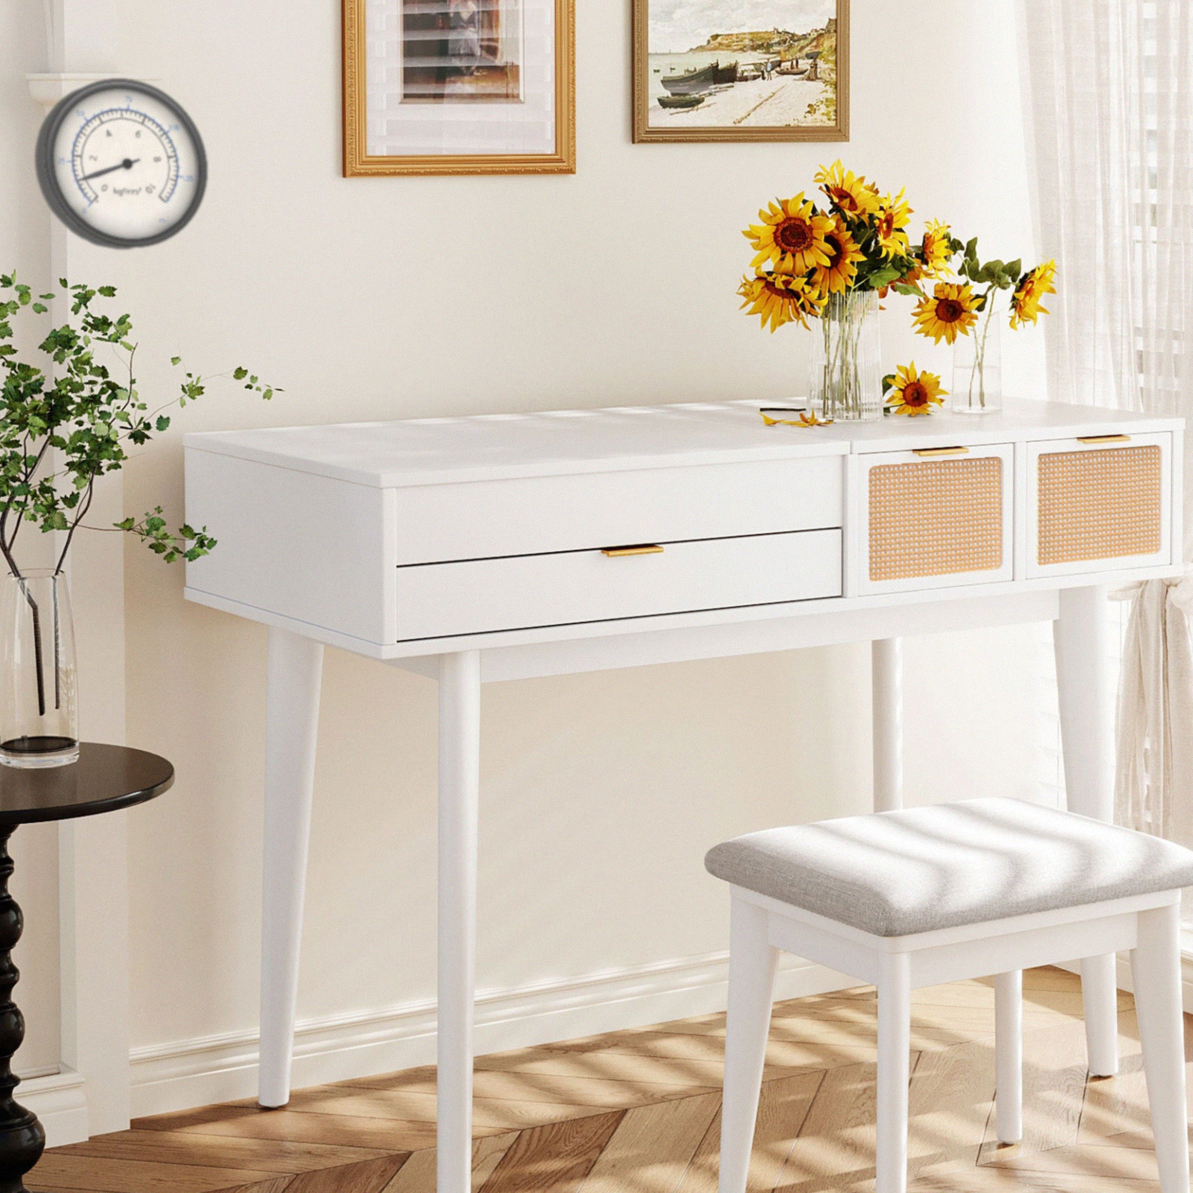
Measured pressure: 1 kg/cm²
